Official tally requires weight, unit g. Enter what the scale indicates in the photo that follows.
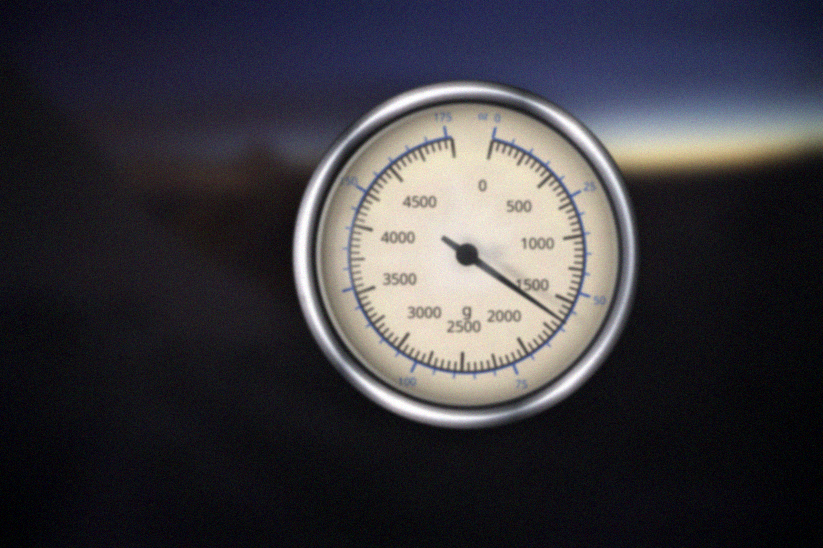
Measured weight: 1650 g
